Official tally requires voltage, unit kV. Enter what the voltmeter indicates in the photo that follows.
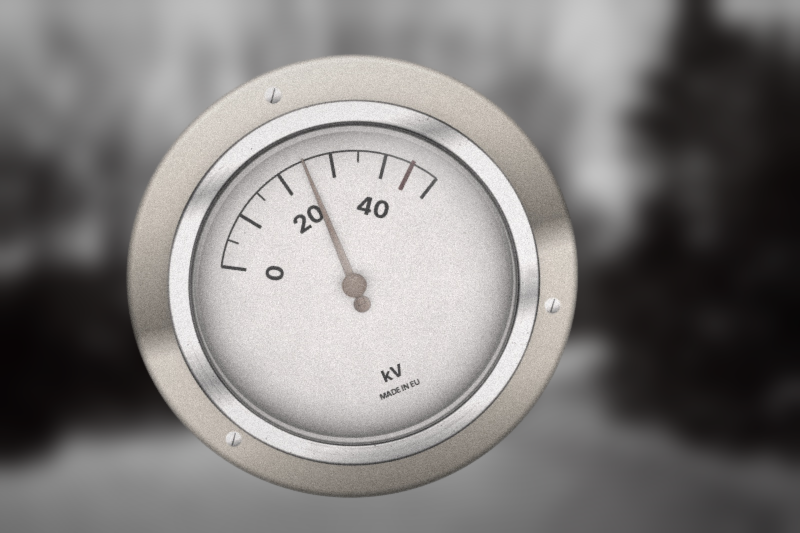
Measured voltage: 25 kV
